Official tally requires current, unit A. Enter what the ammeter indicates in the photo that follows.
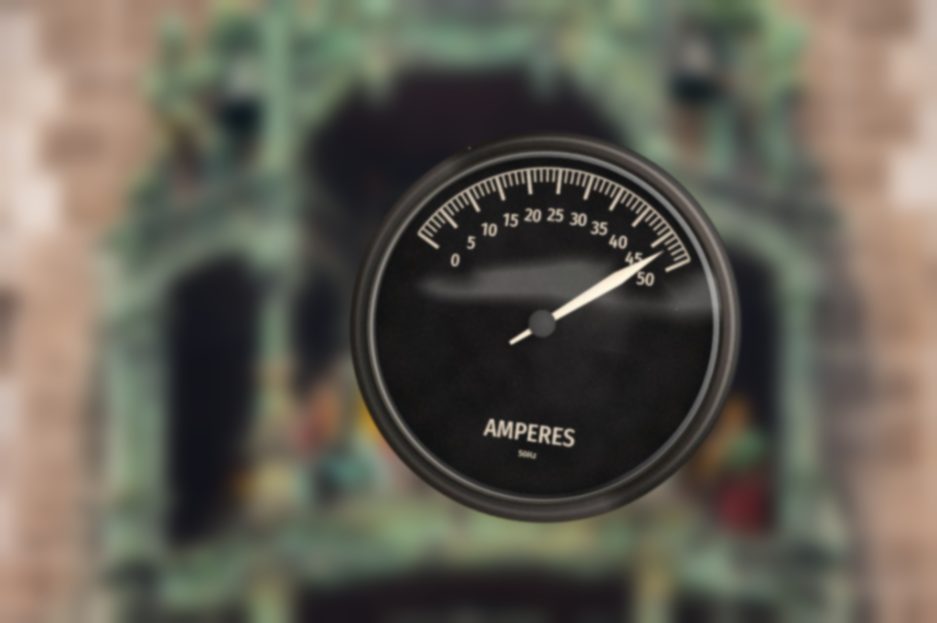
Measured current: 47 A
